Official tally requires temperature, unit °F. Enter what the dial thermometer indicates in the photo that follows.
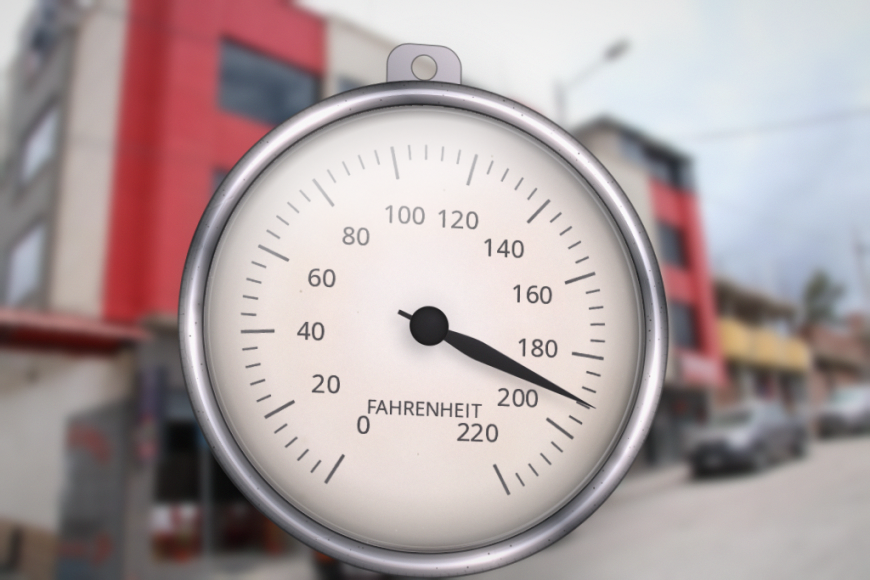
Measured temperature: 192 °F
